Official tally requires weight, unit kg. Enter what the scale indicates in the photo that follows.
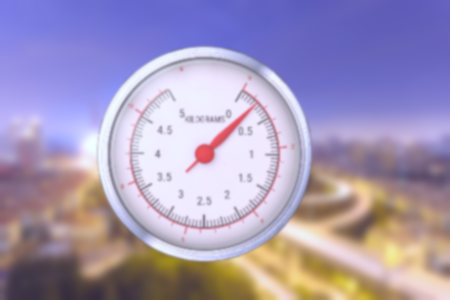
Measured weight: 0.25 kg
